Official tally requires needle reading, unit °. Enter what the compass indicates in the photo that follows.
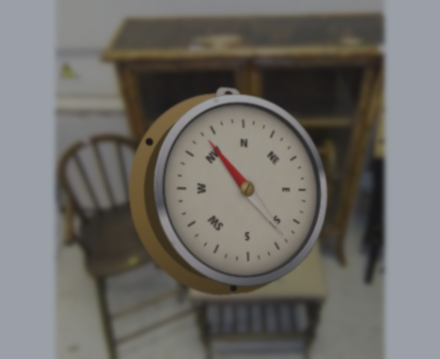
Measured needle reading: 320 °
